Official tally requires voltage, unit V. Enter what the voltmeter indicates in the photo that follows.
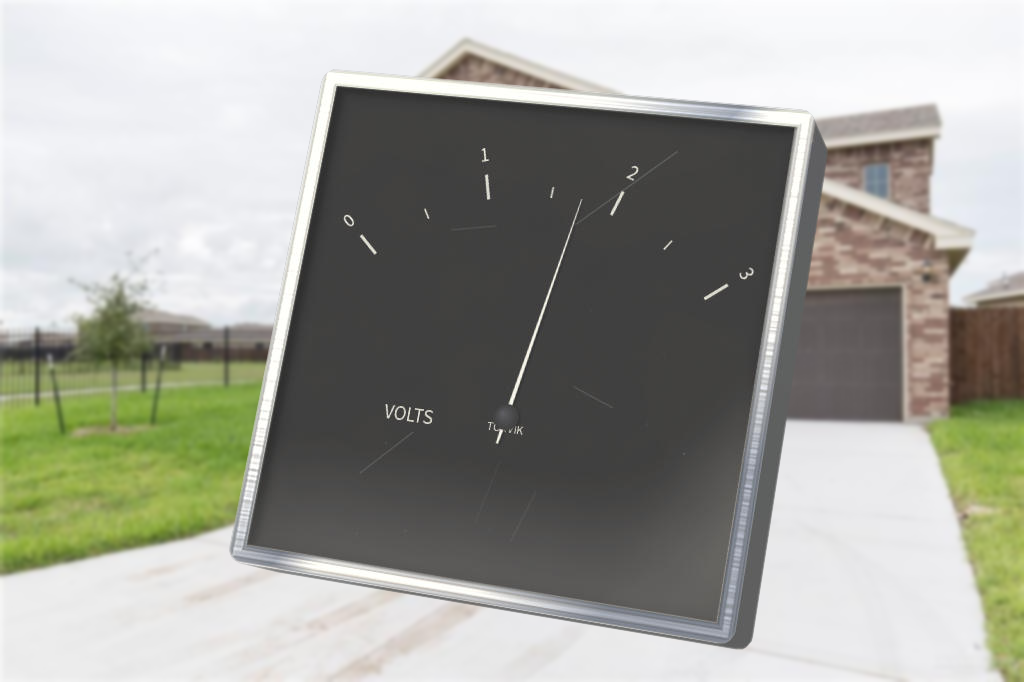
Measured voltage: 1.75 V
